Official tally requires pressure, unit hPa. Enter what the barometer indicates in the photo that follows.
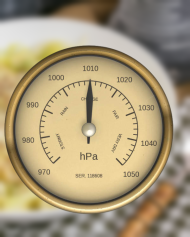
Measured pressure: 1010 hPa
